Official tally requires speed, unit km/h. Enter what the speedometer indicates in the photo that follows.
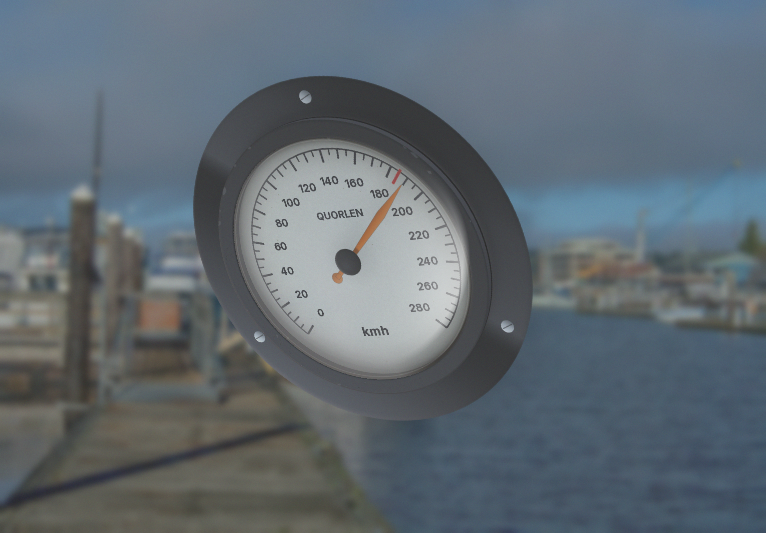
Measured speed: 190 km/h
